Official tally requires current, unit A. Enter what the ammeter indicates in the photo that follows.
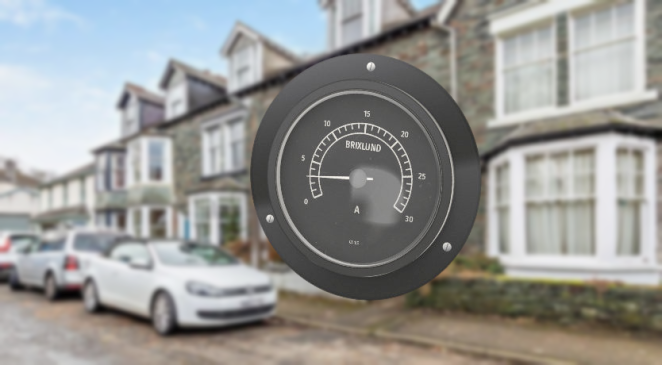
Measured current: 3 A
